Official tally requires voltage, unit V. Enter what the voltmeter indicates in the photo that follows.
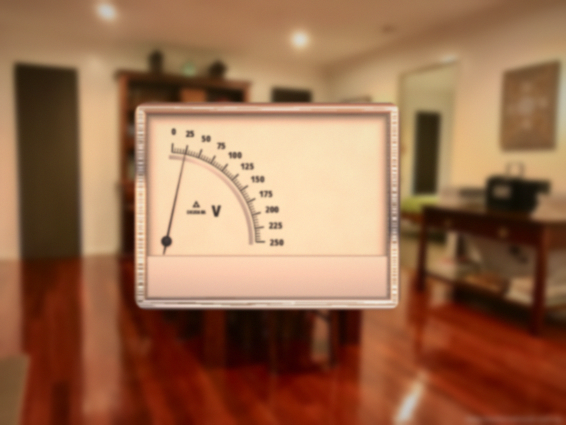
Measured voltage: 25 V
